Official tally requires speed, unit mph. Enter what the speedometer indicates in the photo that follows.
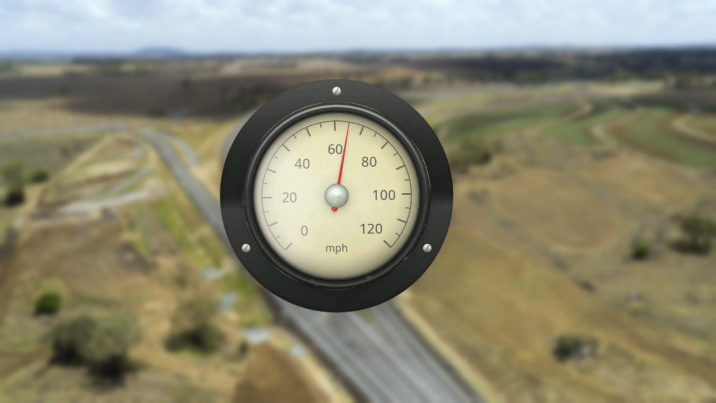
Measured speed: 65 mph
